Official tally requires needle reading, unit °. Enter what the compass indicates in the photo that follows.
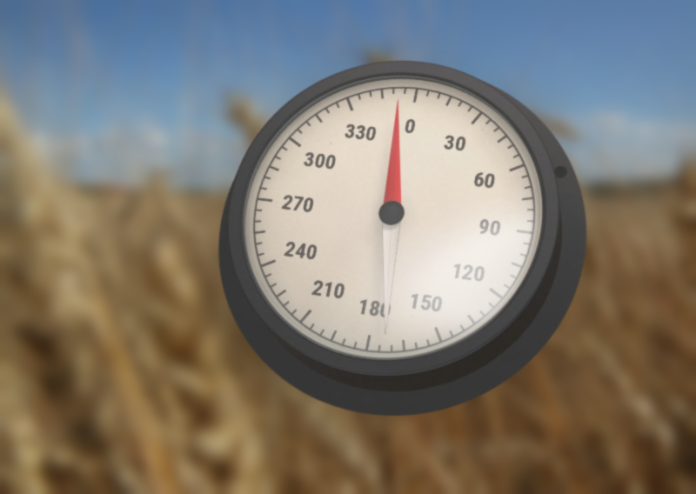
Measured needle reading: 352.5 °
